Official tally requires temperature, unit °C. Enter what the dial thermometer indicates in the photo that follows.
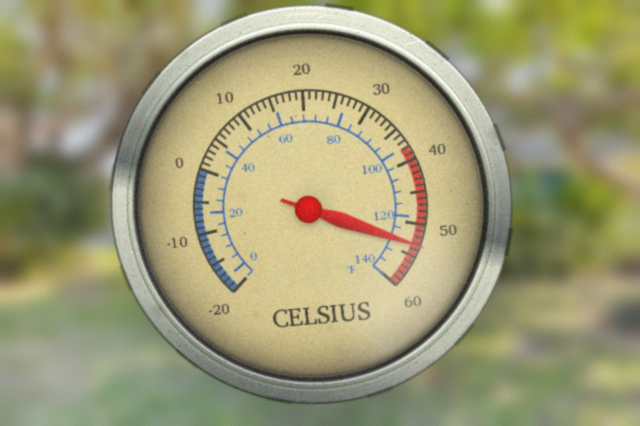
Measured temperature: 53 °C
